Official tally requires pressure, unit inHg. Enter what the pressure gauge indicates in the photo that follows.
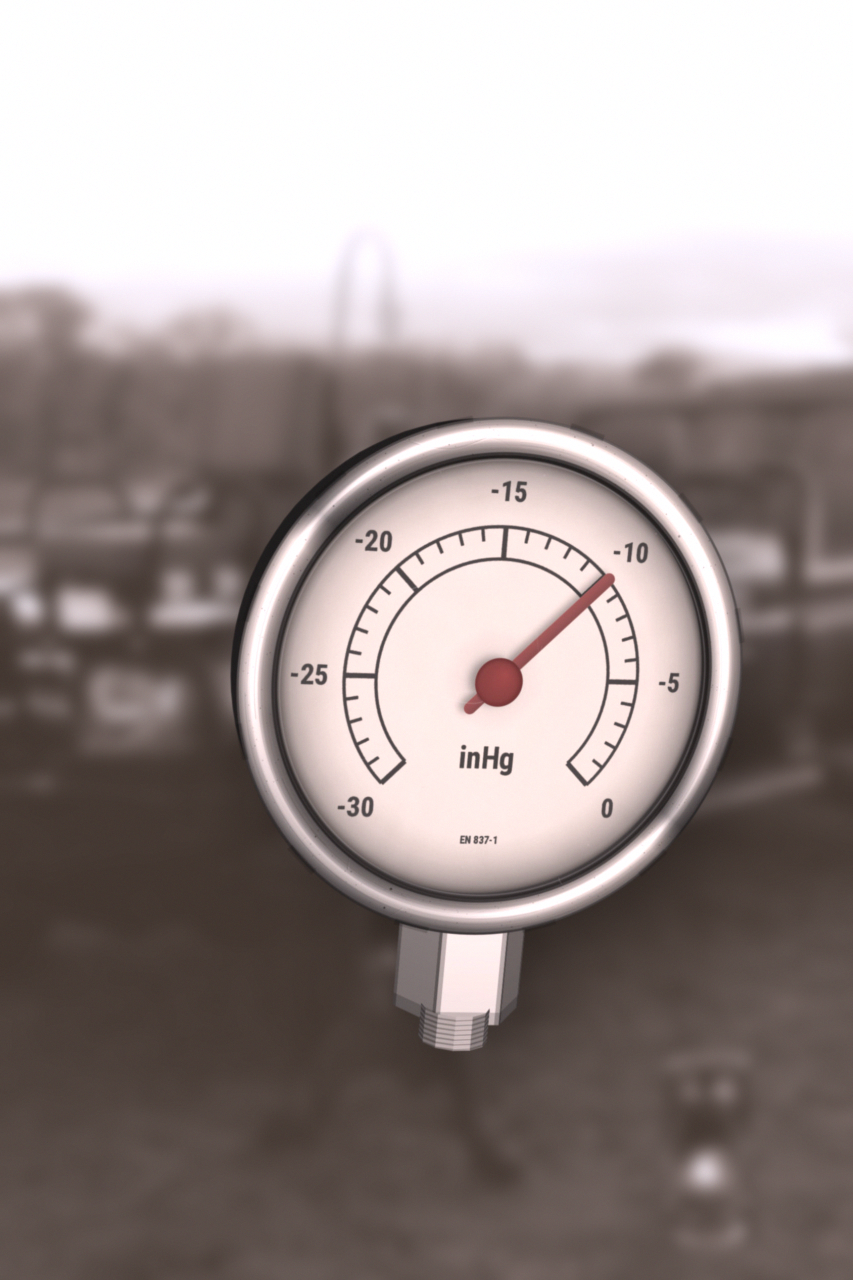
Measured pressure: -10 inHg
